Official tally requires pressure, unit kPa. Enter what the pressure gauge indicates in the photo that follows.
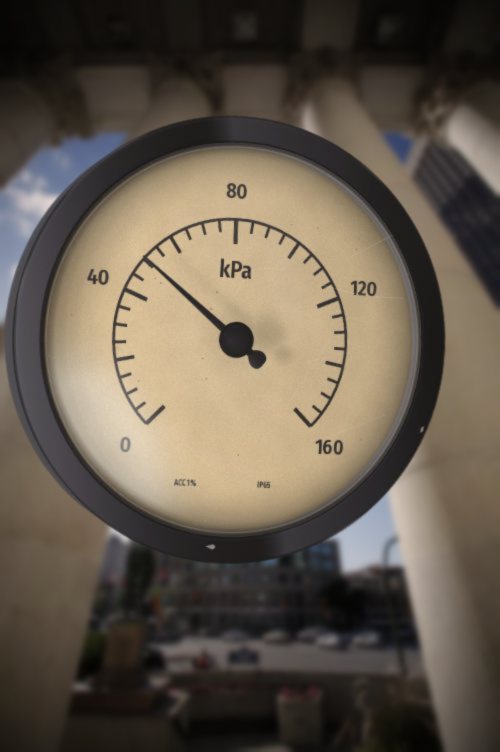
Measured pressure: 50 kPa
